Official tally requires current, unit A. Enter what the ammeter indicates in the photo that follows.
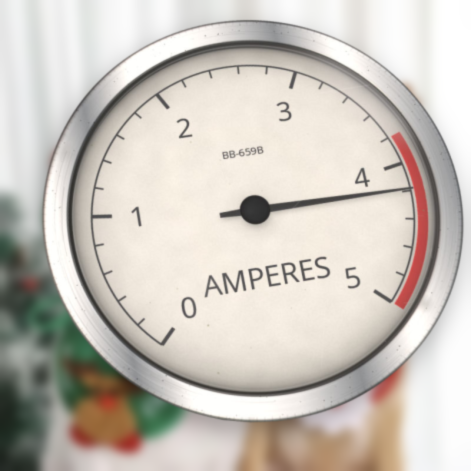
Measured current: 4.2 A
